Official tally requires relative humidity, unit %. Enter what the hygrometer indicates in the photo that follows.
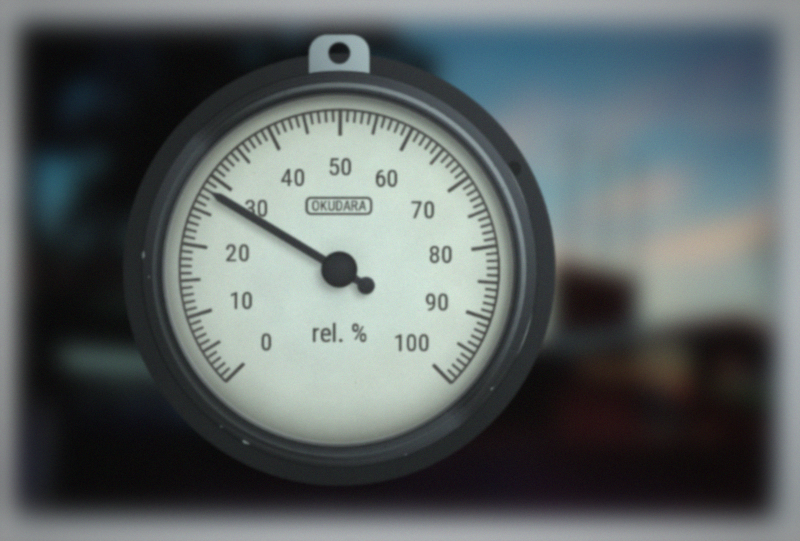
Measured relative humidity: 28 %
